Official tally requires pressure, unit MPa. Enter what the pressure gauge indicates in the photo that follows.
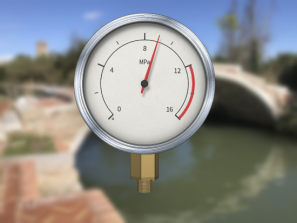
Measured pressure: 9 MPa
